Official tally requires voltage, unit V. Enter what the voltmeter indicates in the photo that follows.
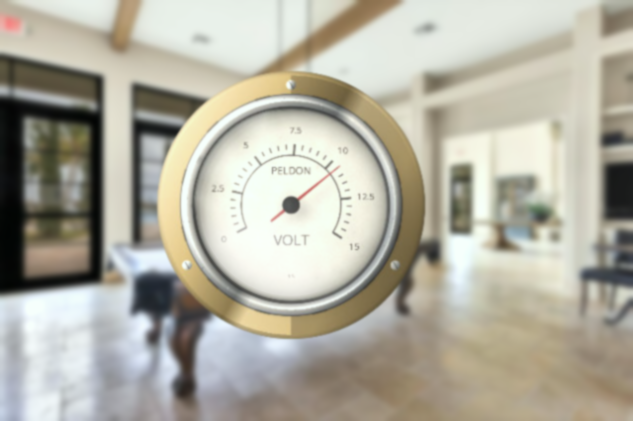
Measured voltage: 10.5 V
